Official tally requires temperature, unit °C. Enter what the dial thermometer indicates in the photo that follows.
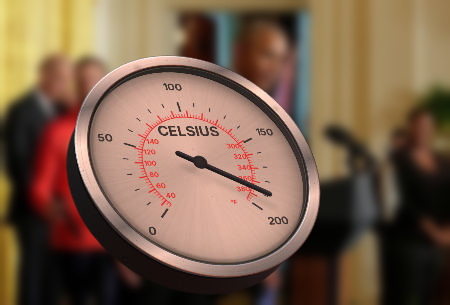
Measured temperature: 190 °C
